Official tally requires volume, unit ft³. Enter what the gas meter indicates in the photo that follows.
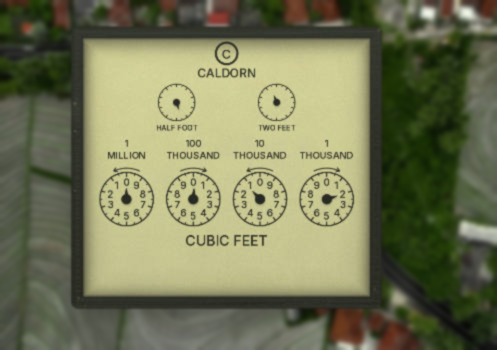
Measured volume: 1200 ft³
